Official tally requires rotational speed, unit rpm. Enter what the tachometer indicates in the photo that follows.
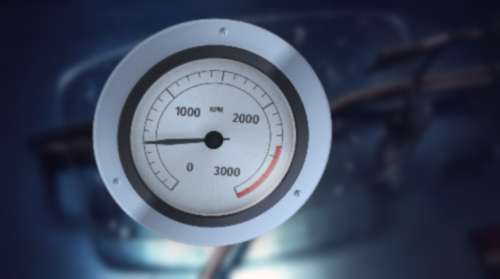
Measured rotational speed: 500 rpm
